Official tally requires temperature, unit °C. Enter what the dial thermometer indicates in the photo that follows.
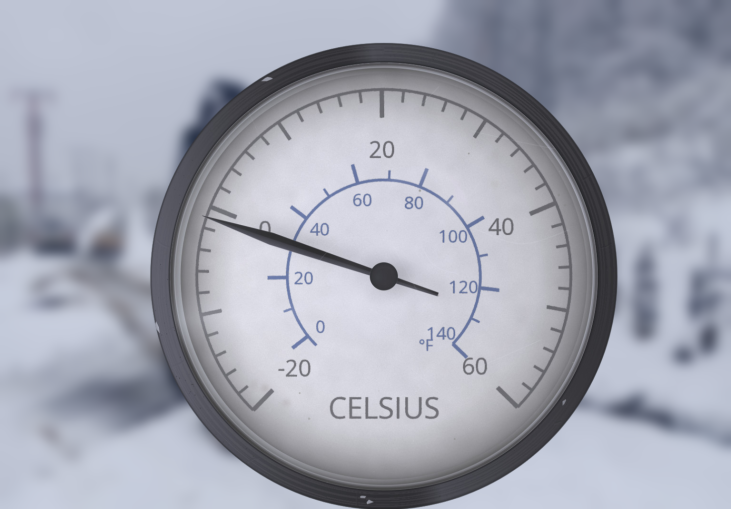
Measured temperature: -1 °C
